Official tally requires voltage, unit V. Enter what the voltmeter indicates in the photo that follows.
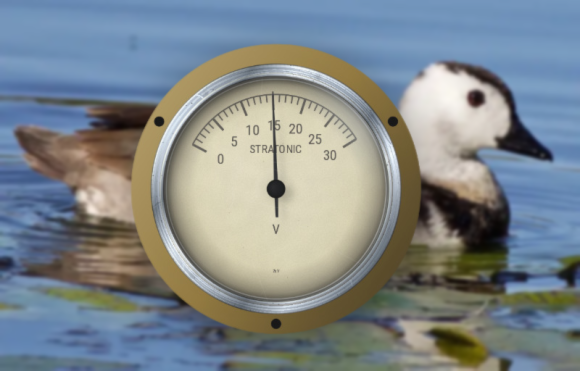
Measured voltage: 15 V
